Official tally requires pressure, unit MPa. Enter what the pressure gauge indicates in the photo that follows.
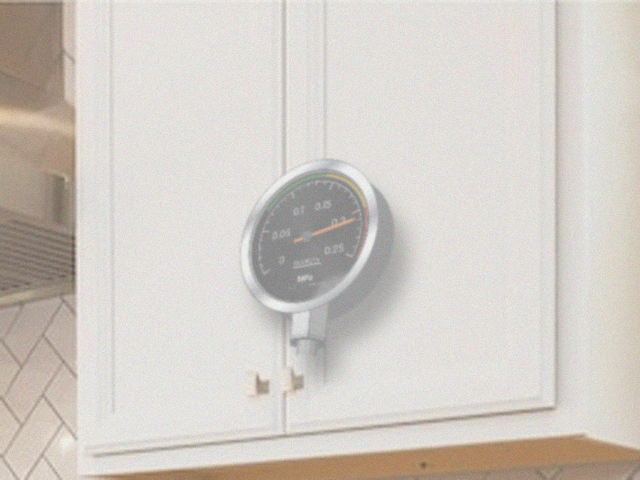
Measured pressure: 0.21 MPa
